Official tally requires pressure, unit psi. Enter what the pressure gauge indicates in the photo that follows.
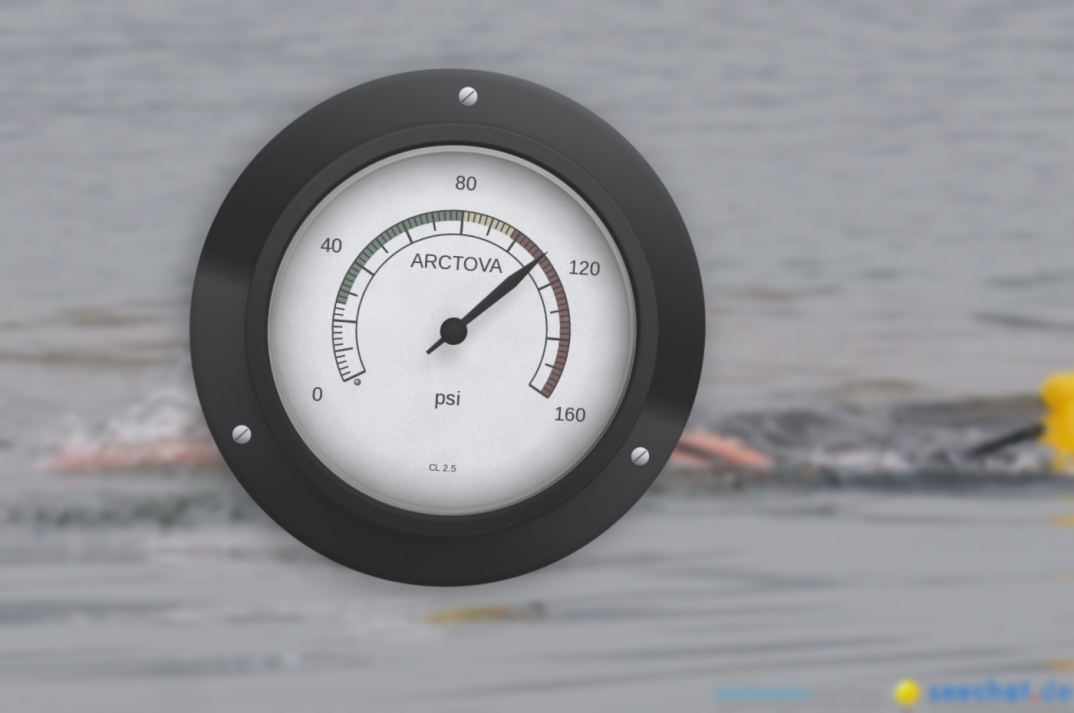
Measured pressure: 110 psi
